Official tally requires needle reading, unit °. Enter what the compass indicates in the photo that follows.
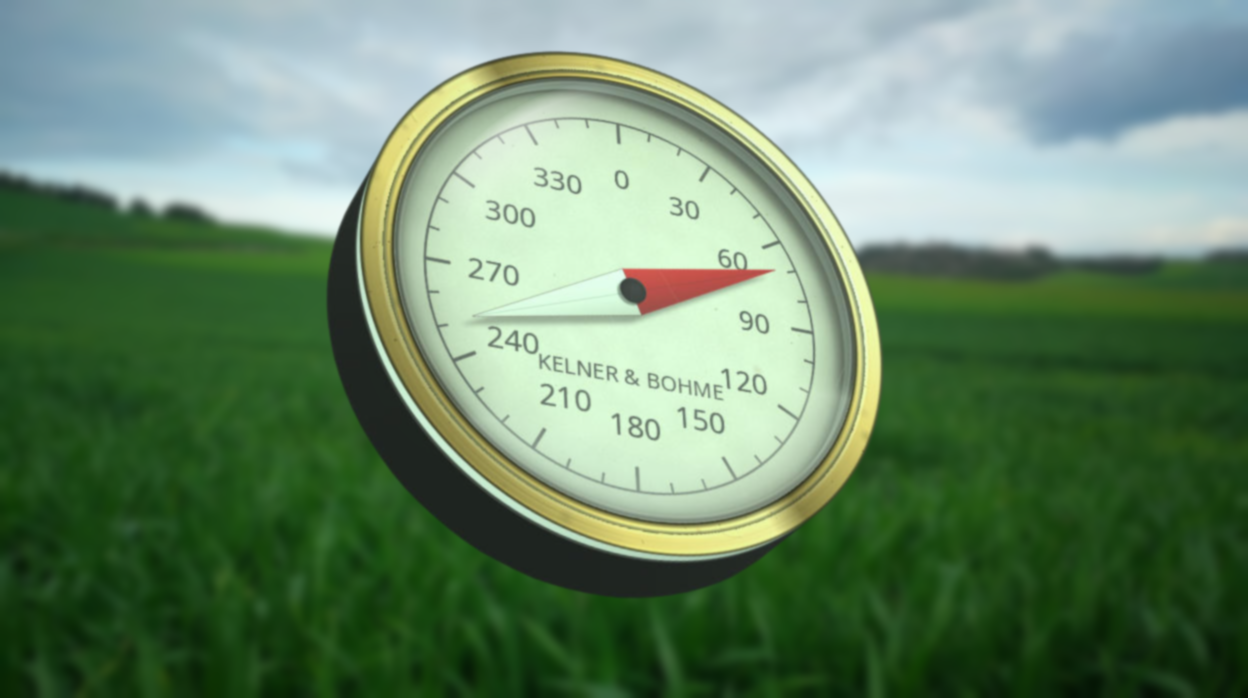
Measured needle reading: 70 °
